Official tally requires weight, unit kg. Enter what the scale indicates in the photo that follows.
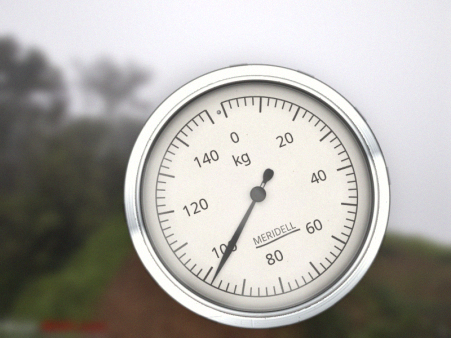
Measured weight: 98 kg
